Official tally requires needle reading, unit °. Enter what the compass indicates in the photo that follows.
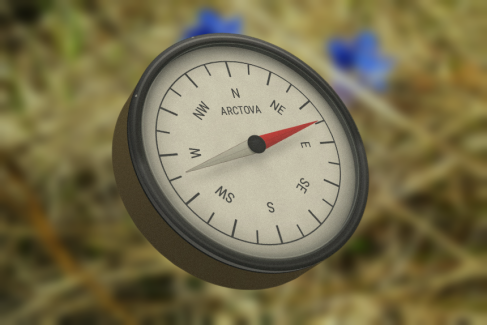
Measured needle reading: 75 °
